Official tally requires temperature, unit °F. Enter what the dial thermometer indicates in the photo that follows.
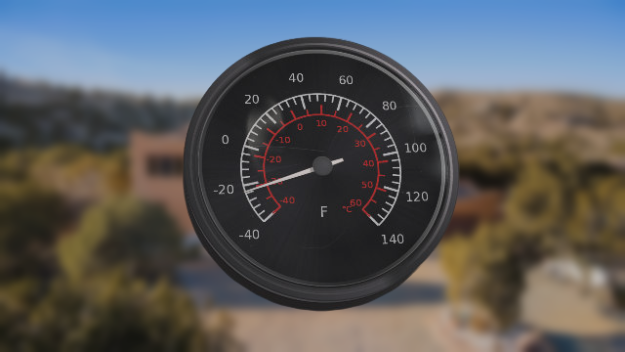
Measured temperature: -24 °F
